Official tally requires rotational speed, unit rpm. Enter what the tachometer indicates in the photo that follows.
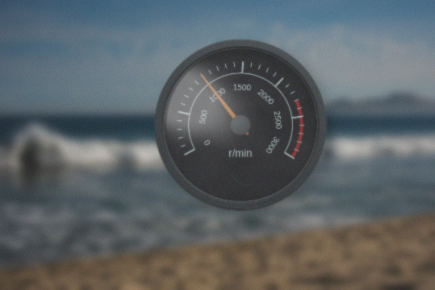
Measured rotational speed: 1000 rpm
